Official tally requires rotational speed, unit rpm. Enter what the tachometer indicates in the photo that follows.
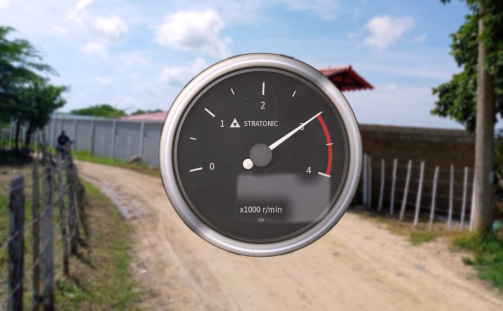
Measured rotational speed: 3000 rpm
